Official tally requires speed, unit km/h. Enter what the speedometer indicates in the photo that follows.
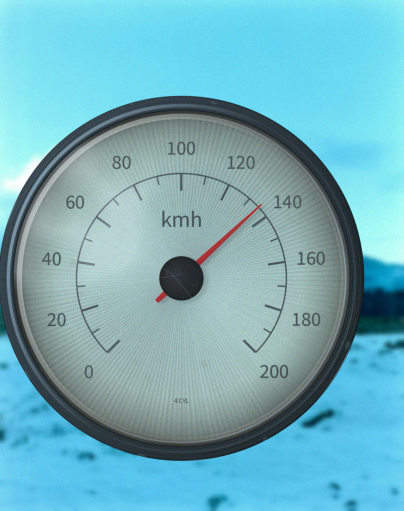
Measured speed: 135 km/h
